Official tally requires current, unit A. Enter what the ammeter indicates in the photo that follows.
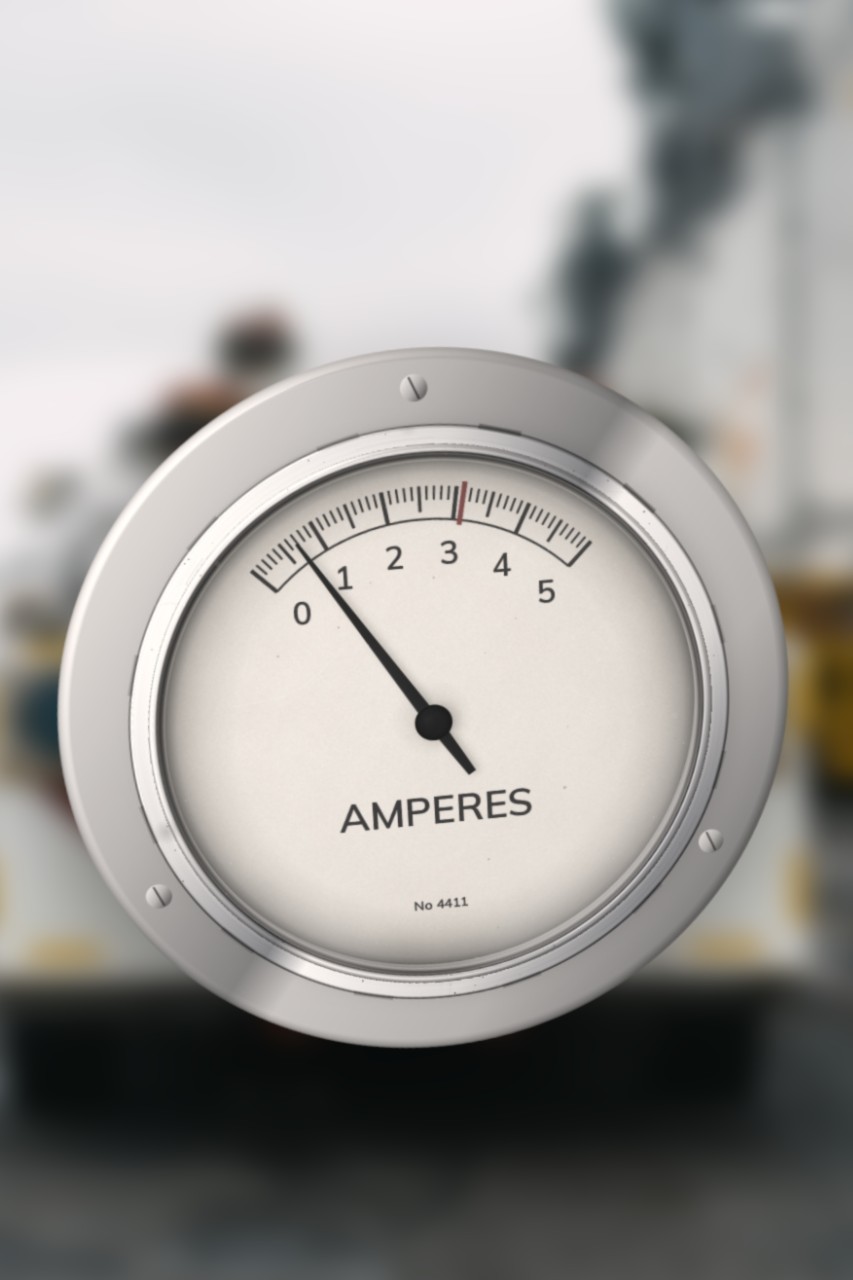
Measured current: 0.7 A
